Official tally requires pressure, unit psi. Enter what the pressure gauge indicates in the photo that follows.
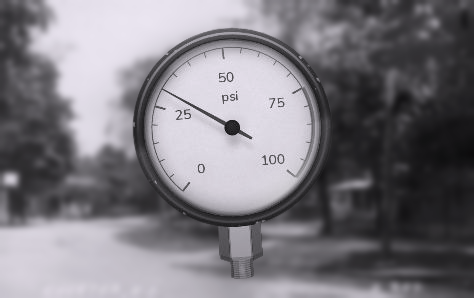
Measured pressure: 30 psi
